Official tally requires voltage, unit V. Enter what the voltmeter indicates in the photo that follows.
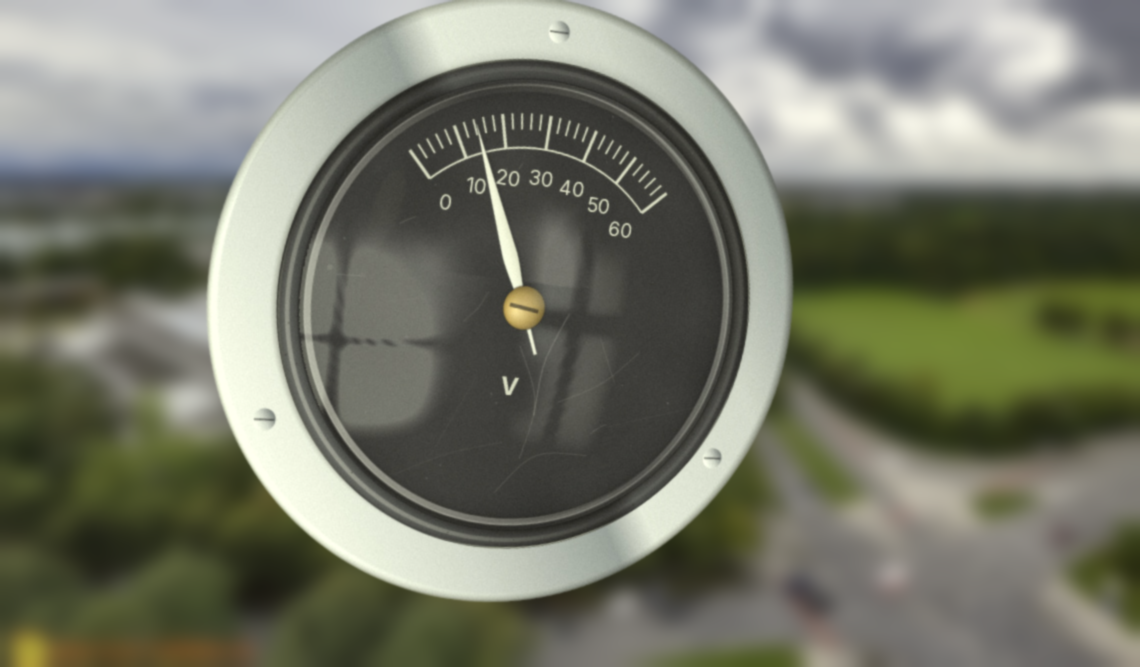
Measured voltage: 14 V
